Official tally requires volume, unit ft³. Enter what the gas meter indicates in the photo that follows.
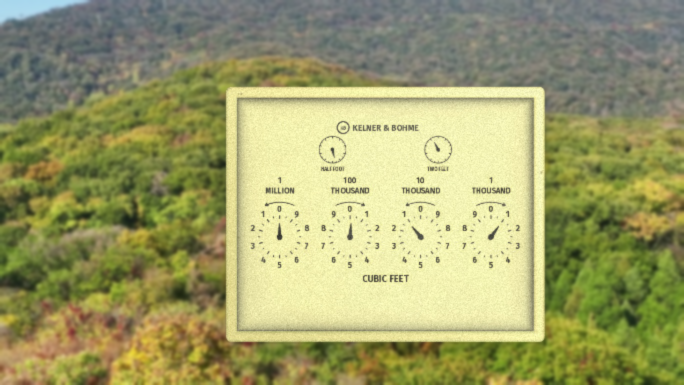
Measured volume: 1100 ft³
